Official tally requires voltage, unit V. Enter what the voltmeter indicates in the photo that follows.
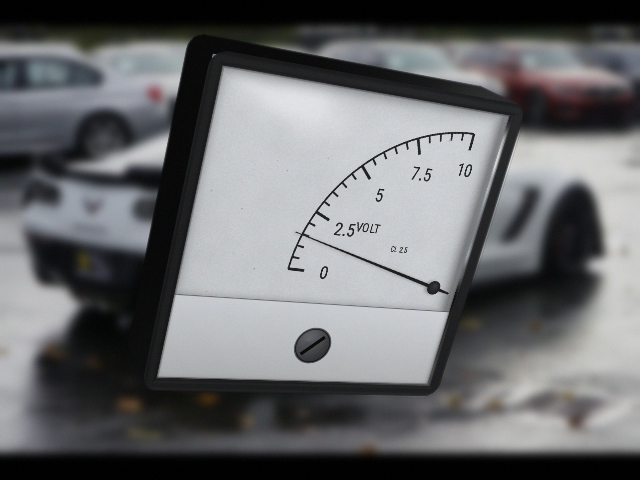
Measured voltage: 1.5 V
